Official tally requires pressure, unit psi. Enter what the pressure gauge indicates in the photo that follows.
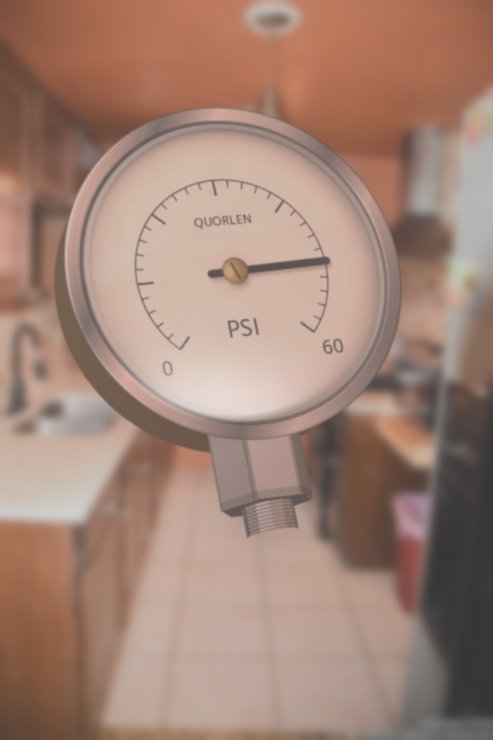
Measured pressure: 50 psi
